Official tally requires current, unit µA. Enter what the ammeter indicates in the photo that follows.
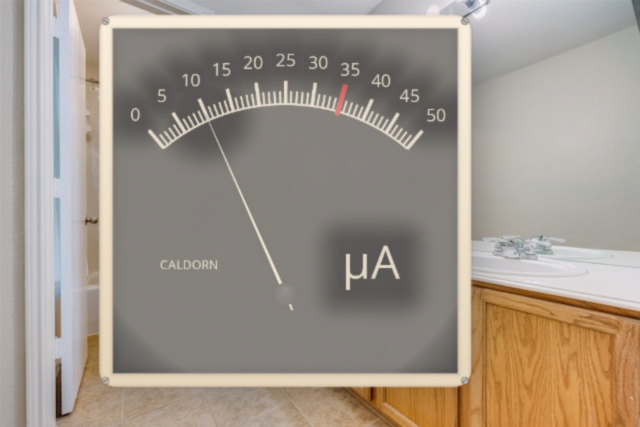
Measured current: 10 µA
